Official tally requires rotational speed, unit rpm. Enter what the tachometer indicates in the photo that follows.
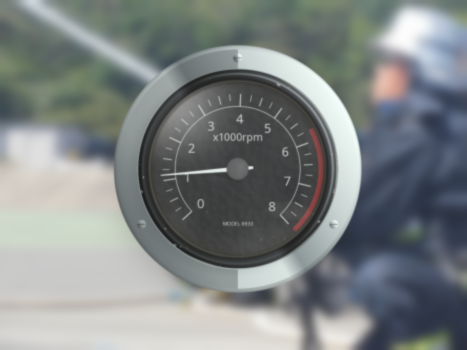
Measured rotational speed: 1125 rpm
